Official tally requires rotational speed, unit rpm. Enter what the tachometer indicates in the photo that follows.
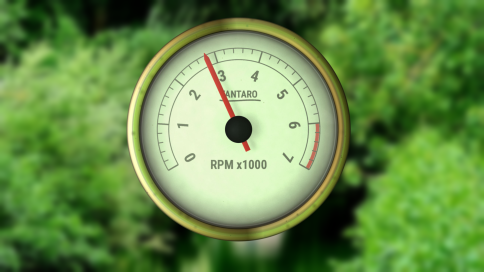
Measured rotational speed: 2800 rpm
